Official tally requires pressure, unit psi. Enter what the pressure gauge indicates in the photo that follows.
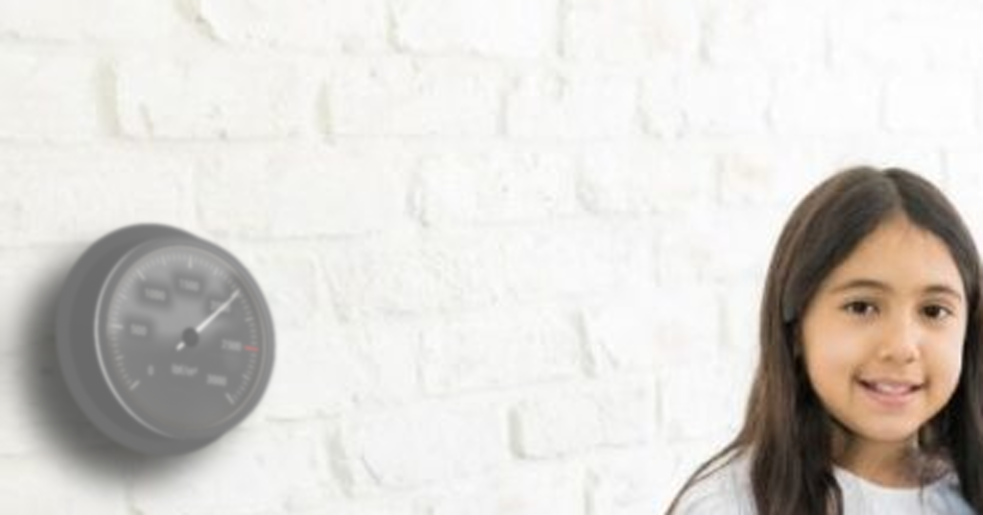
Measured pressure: 2000 psi
